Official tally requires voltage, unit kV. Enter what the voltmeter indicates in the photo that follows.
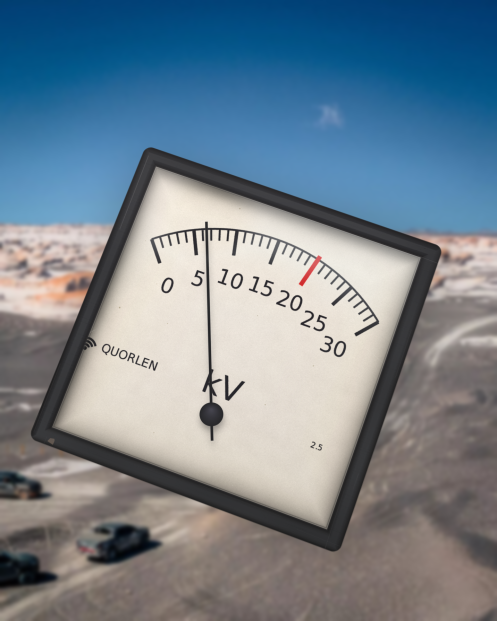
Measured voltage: 6.5 kV
